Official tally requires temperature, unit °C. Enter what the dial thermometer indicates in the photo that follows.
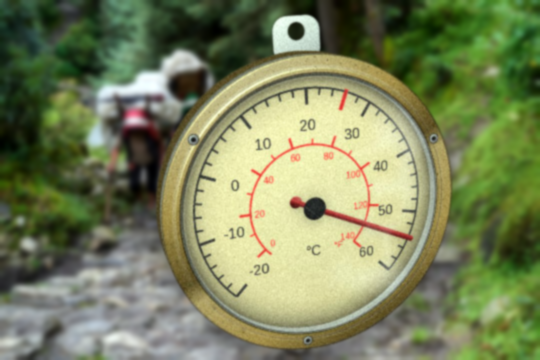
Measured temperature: 54 °C
